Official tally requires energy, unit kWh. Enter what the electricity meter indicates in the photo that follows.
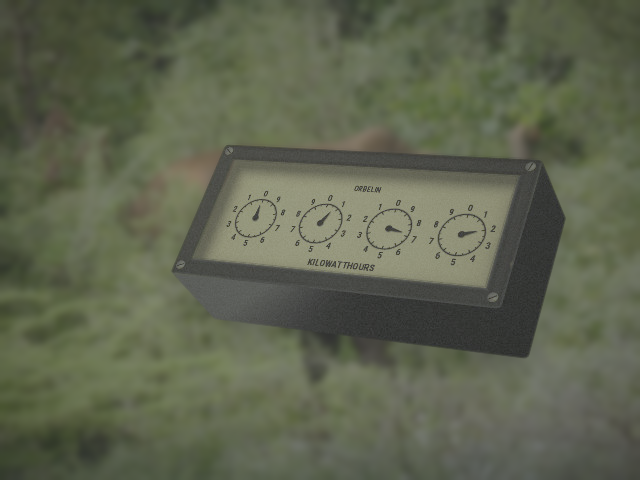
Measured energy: 72 kWh
